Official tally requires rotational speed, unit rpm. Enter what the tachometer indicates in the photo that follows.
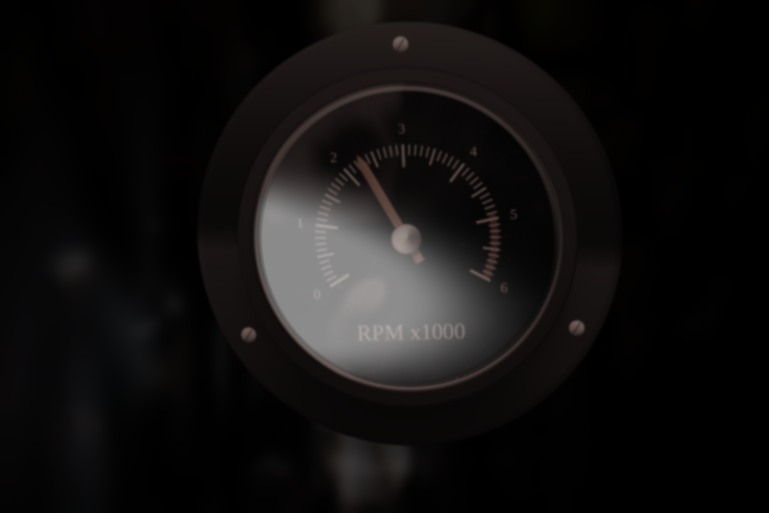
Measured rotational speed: 2300 rpm
